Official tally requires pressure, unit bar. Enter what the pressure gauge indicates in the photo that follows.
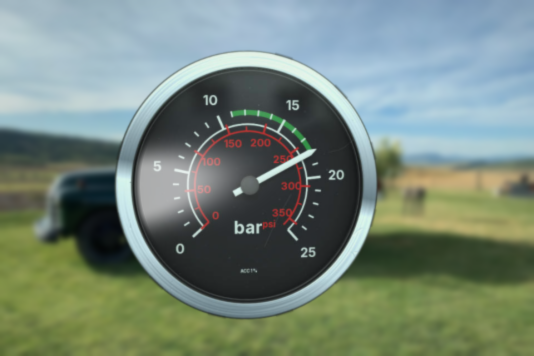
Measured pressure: 18 bar
